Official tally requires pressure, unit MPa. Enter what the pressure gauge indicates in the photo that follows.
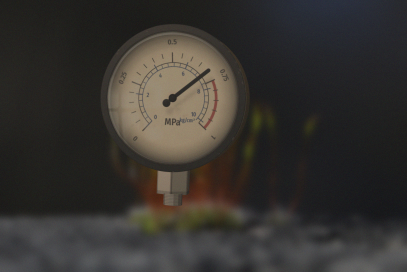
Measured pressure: 0.7 MPa
